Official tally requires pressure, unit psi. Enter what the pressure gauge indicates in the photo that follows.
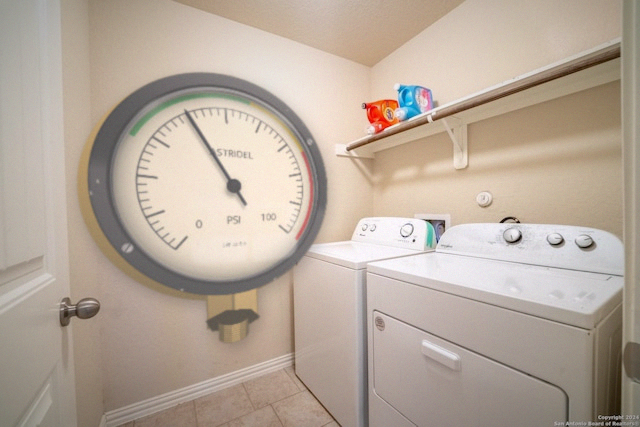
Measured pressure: 40 psi
